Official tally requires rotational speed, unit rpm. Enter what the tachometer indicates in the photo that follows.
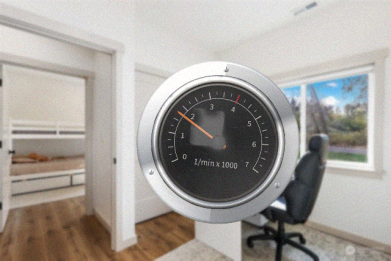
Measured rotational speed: 1750 rpm
